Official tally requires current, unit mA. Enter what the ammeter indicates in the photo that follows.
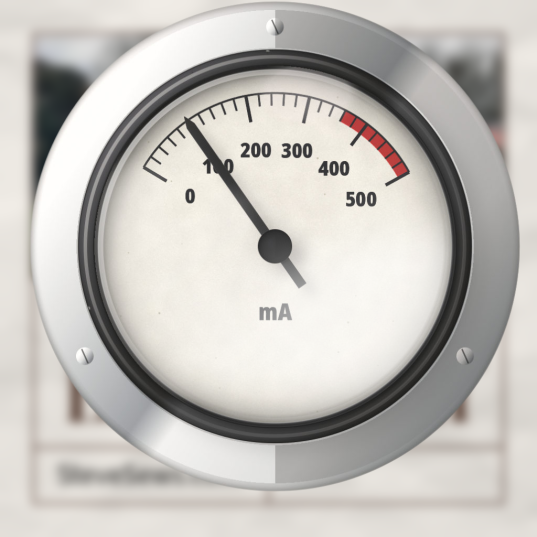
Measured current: 100 mA
